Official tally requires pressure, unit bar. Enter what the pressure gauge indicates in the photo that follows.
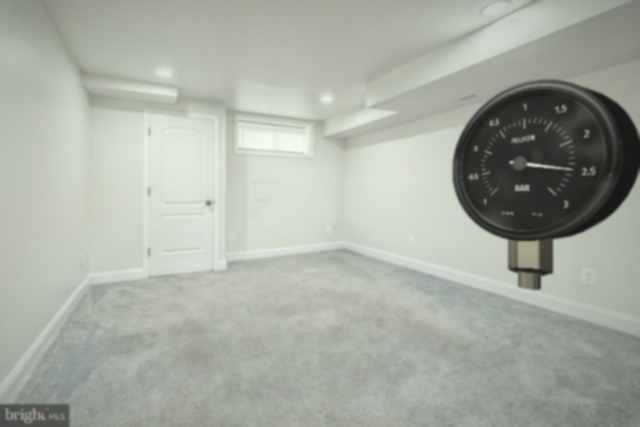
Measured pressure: 2.5 bar
